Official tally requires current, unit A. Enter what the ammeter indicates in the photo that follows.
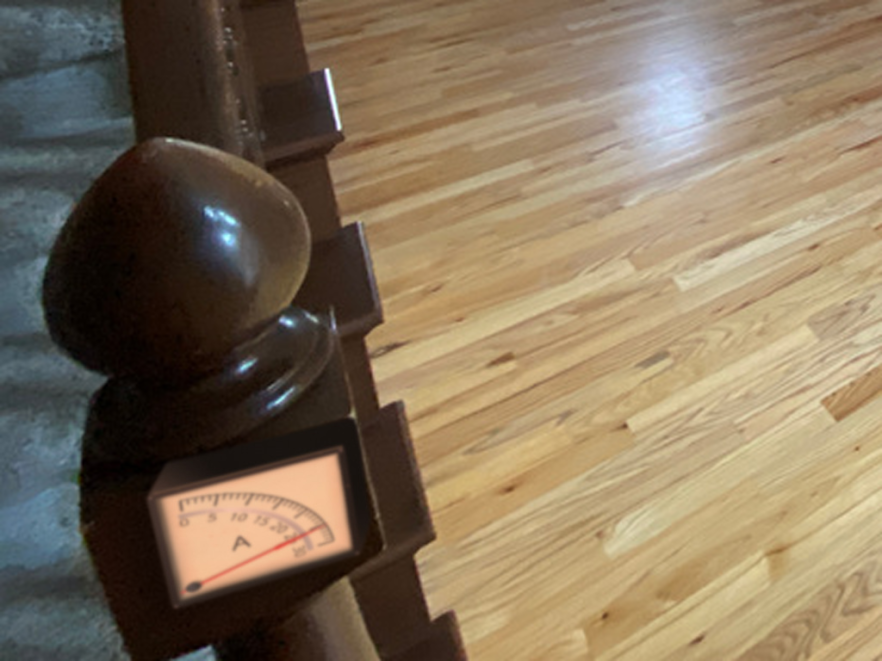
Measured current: 25 A
